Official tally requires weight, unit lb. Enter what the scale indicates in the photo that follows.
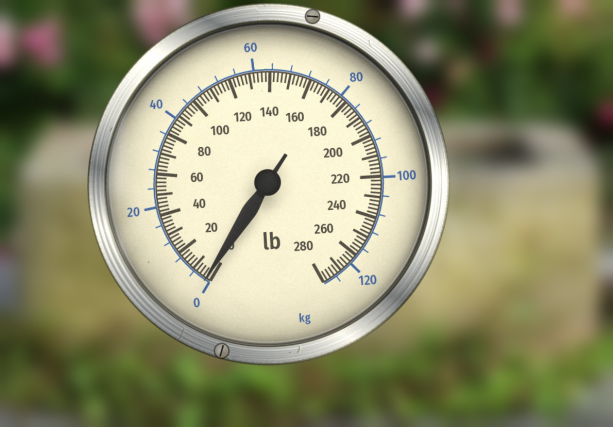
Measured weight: 2 lb
